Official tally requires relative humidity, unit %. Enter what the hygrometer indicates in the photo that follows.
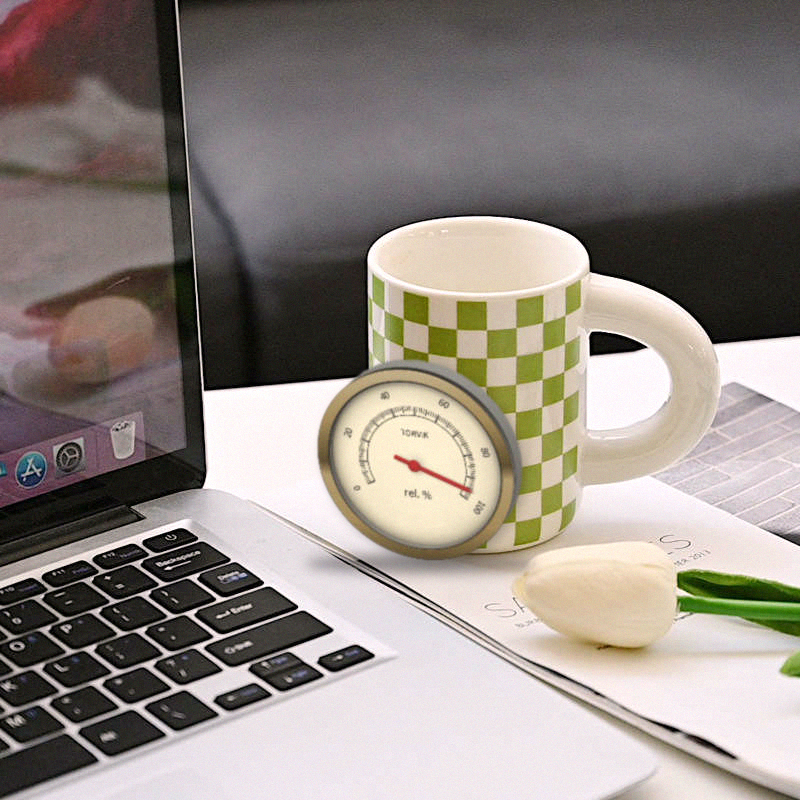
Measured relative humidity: 95 %
